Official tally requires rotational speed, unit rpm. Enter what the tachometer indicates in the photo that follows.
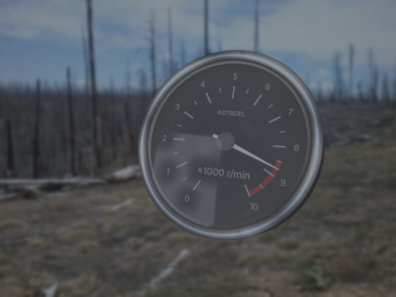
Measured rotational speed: 8750 rpm
